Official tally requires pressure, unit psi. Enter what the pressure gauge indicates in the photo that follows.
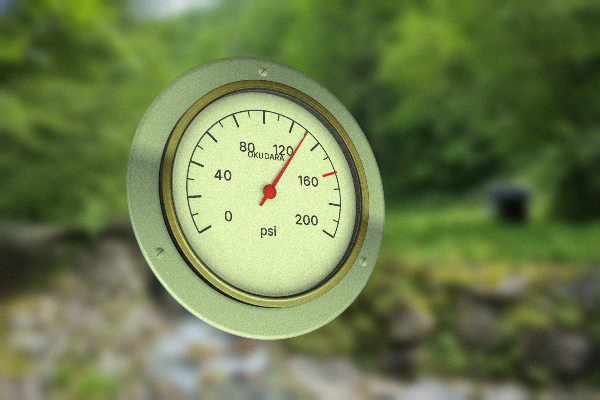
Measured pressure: 130 psi
